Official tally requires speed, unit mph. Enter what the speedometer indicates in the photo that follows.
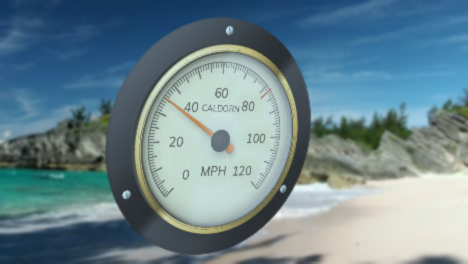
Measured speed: 35 mph
